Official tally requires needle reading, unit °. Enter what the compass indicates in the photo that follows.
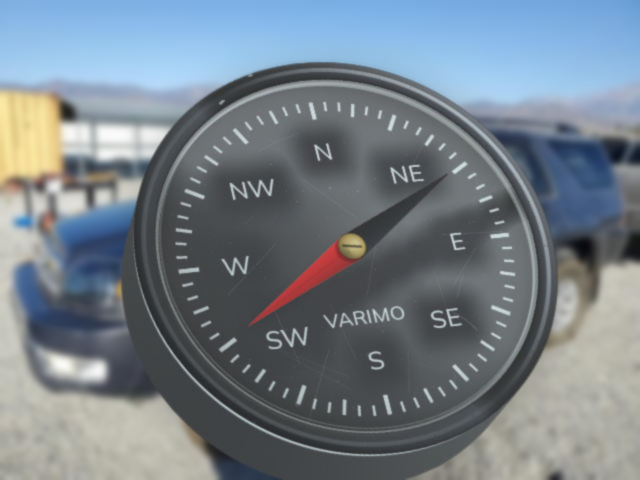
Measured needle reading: 240 °
